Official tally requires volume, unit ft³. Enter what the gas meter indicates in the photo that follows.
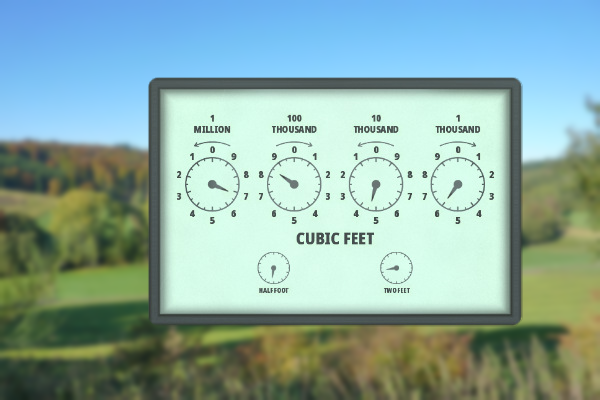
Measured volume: 684600 ft³
